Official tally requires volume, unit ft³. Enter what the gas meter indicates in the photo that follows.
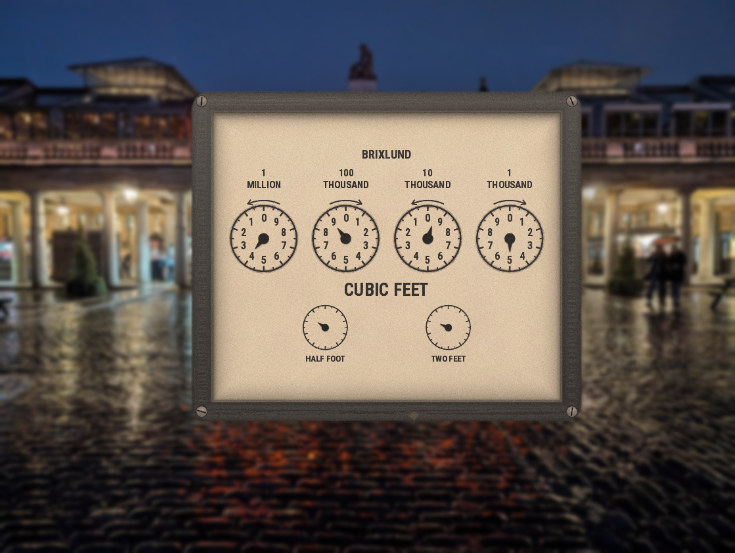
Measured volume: 389500 ft³
